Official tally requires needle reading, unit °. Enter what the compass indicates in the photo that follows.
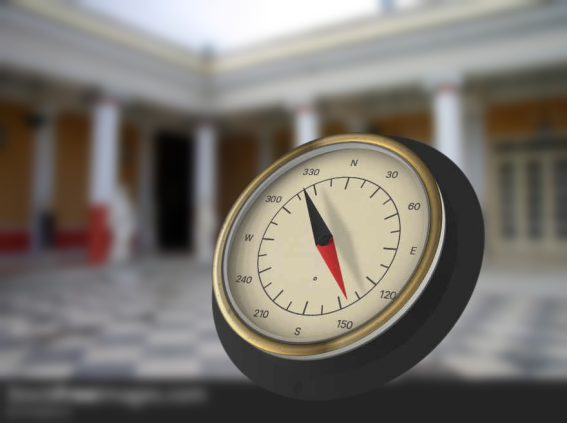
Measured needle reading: 142.5 °
